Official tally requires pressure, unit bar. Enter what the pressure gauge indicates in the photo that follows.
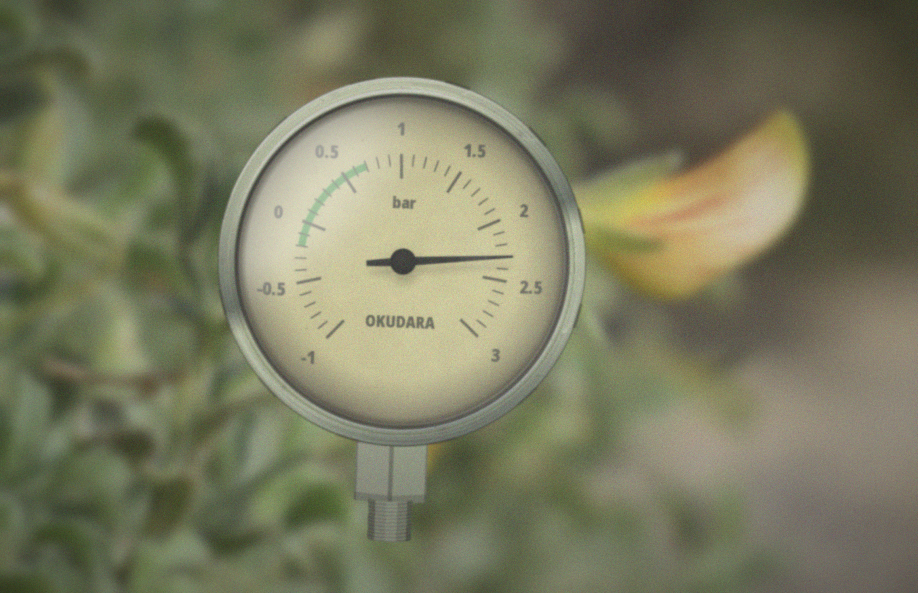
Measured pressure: 2.3 bar
